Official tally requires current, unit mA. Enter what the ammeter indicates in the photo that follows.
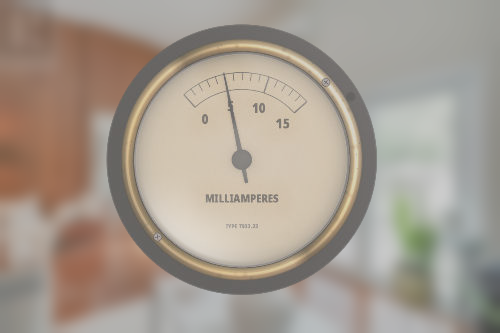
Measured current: 5 mA
